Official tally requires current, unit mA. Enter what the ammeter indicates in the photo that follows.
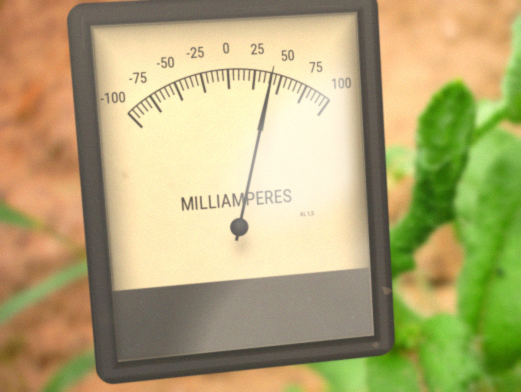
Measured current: 40 mA
